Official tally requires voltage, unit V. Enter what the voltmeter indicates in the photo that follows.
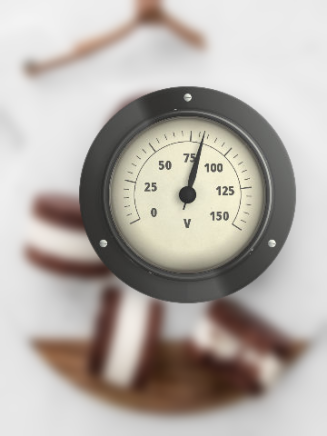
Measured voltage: 82.5 V
